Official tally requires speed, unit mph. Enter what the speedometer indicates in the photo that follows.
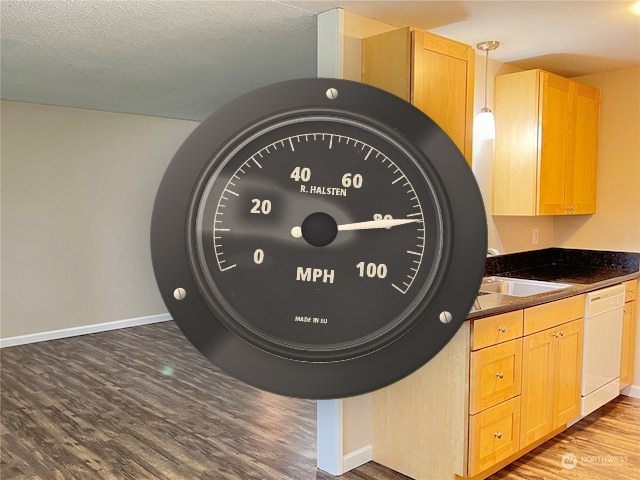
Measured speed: 82 mph
